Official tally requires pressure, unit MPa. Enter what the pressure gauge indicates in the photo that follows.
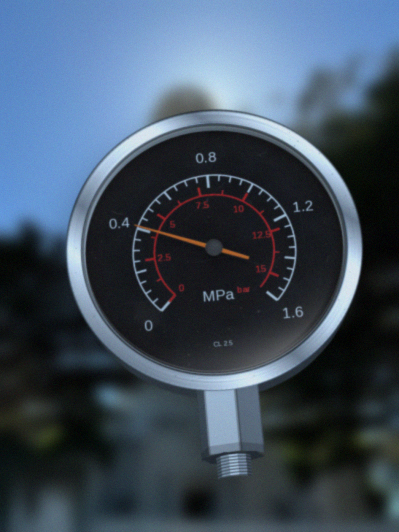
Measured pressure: 0.4 MPa
